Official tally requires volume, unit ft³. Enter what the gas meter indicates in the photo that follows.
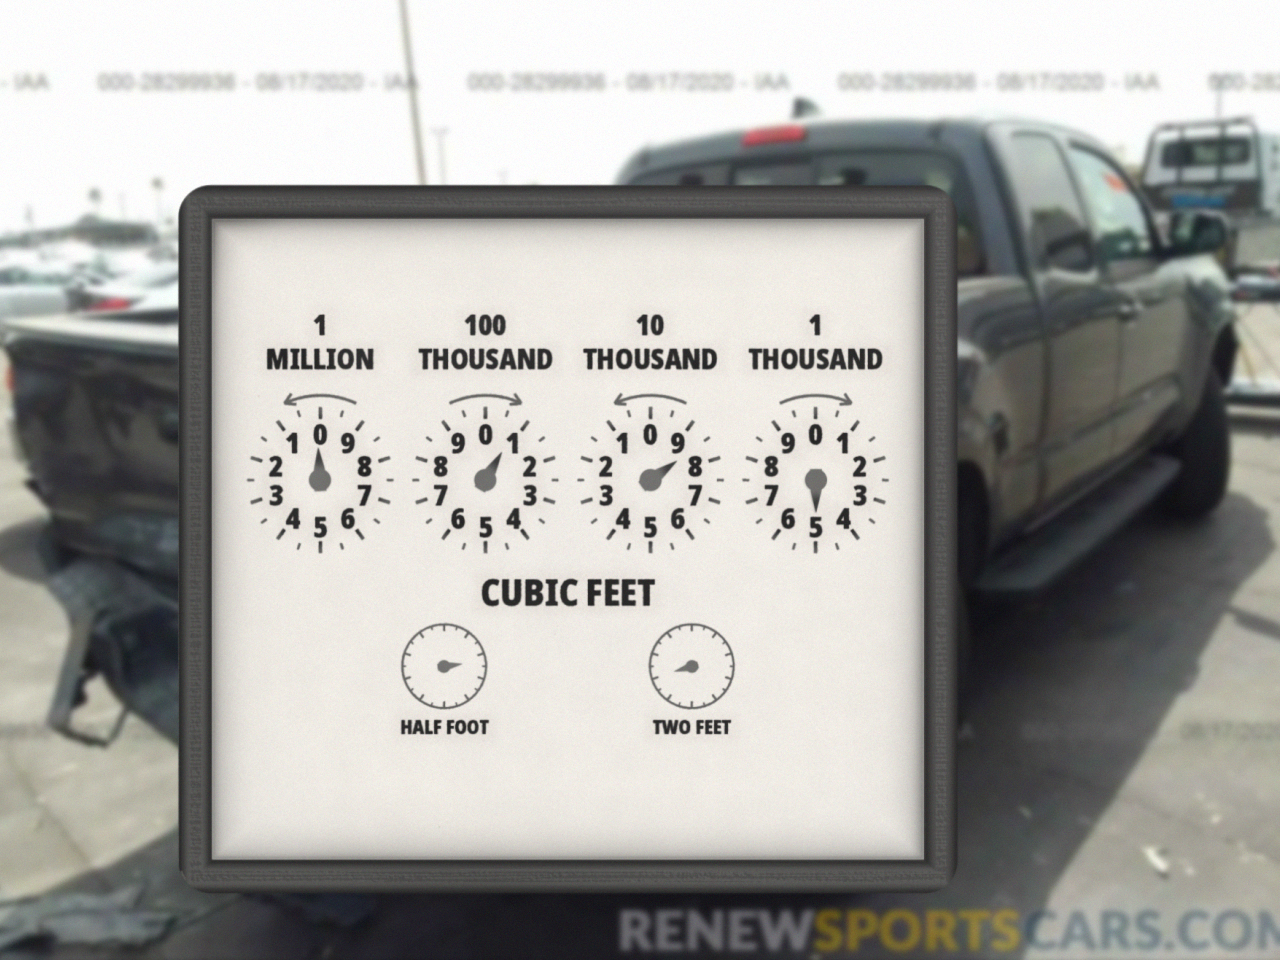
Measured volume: 8500 ft³
